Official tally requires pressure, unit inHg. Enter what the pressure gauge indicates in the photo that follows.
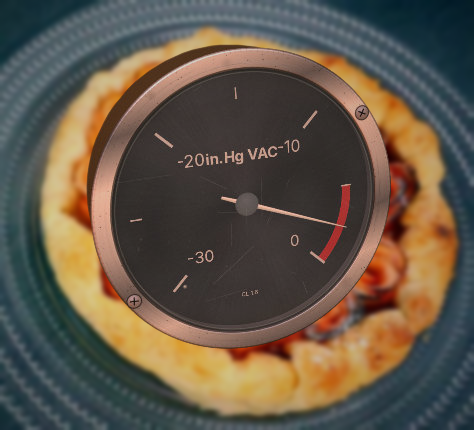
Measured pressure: -2.5 inHg
